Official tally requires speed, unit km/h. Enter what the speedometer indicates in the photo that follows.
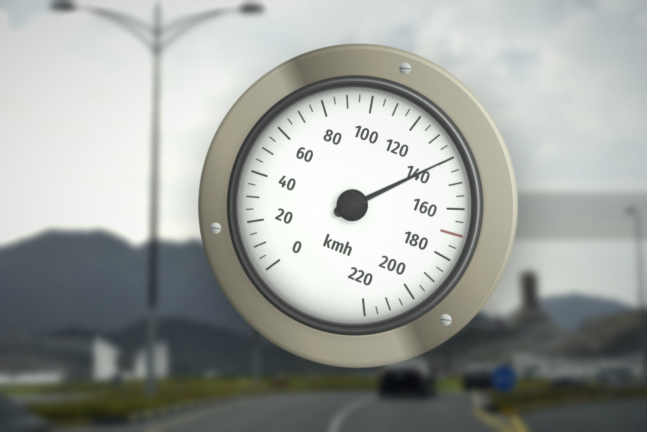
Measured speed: 140 km/h
